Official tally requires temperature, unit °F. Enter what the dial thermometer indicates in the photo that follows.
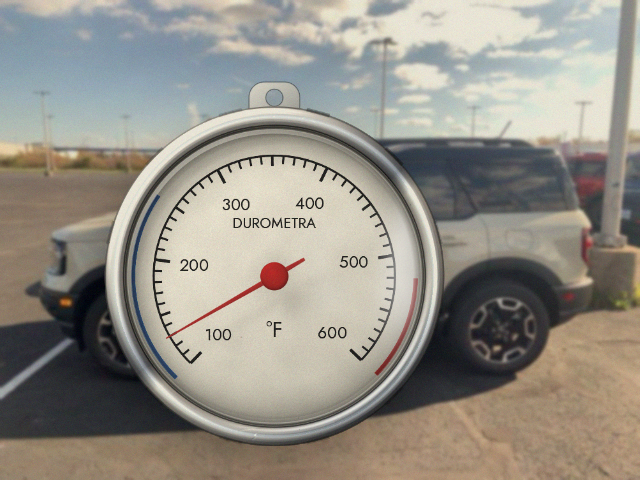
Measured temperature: 130 °F
